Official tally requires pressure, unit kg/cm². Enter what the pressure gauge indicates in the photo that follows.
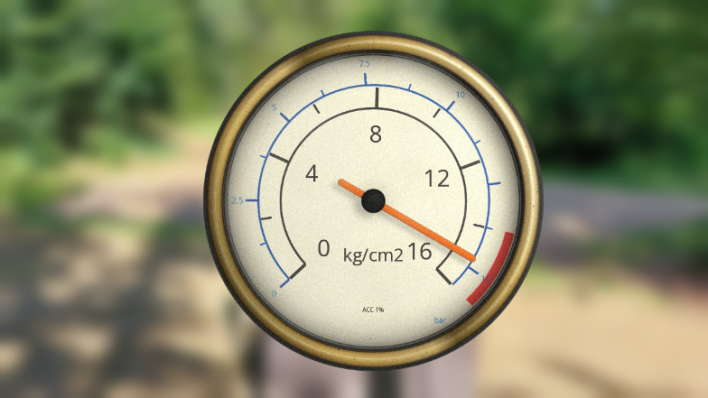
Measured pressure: 15 kg/cm²
